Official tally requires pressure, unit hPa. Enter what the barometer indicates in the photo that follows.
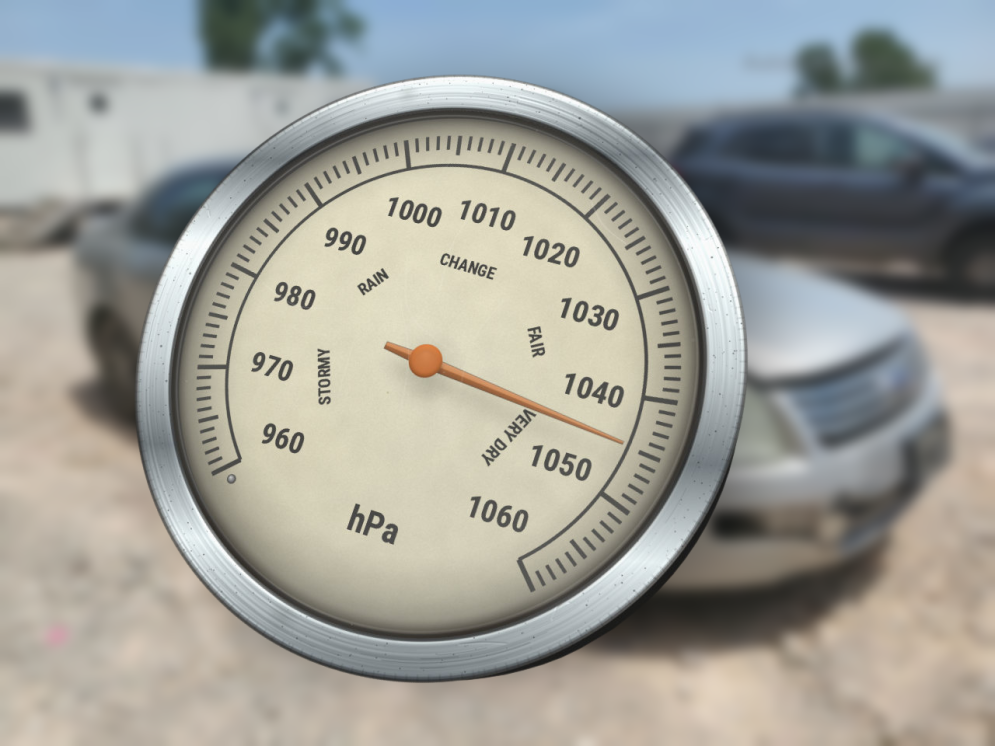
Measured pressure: 1045 hPa
